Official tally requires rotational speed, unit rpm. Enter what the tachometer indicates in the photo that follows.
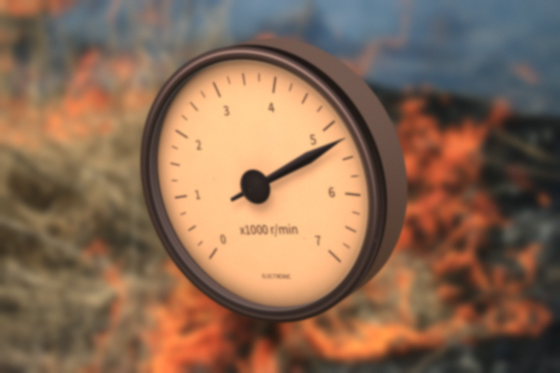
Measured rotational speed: 5250 rpm
